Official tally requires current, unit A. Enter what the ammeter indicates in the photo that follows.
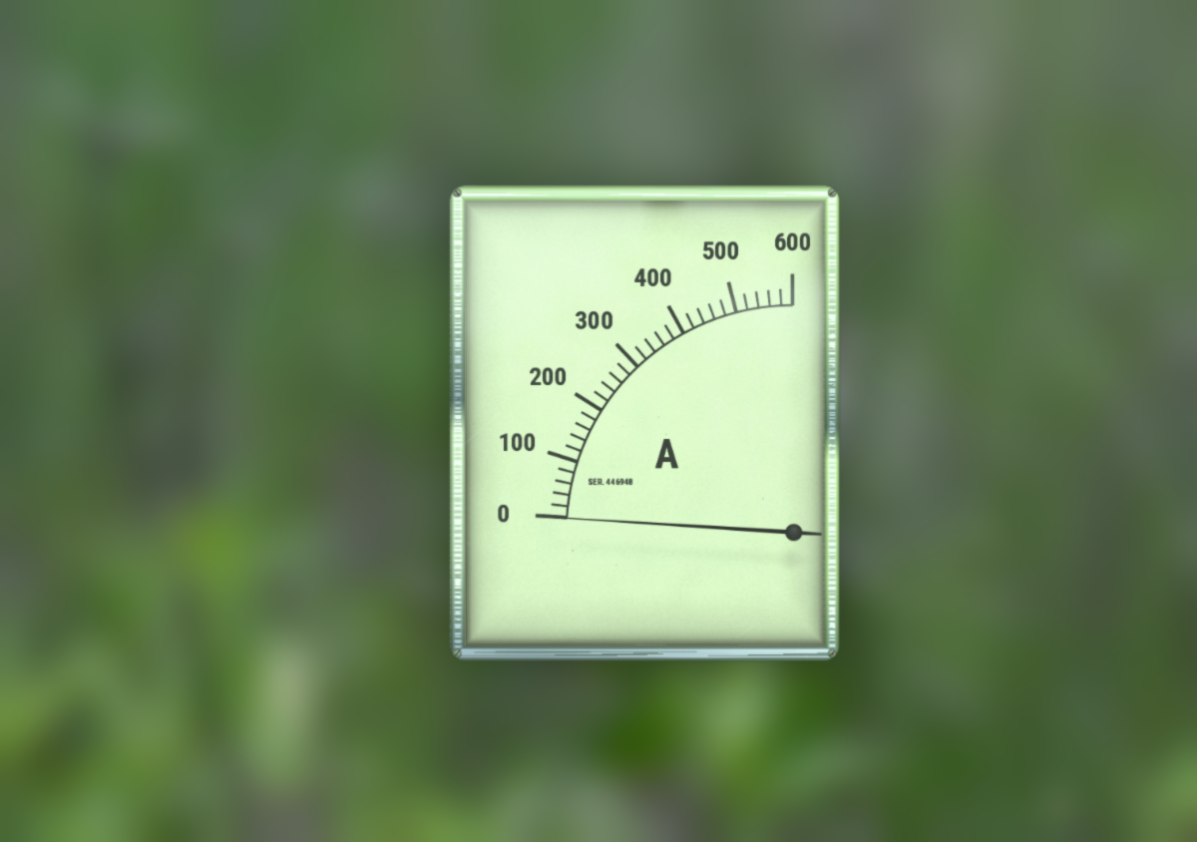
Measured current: 0 A
